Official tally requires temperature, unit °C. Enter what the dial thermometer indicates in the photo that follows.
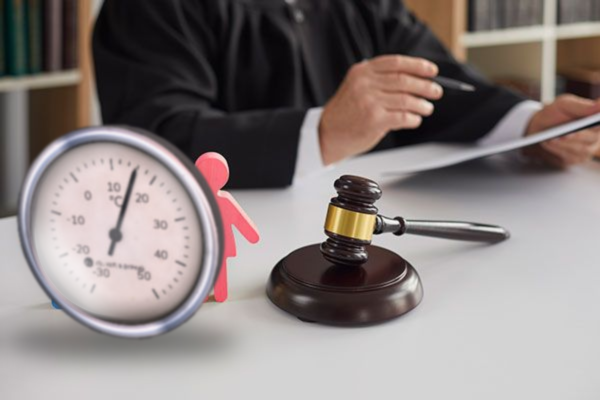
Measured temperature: 16 °C
